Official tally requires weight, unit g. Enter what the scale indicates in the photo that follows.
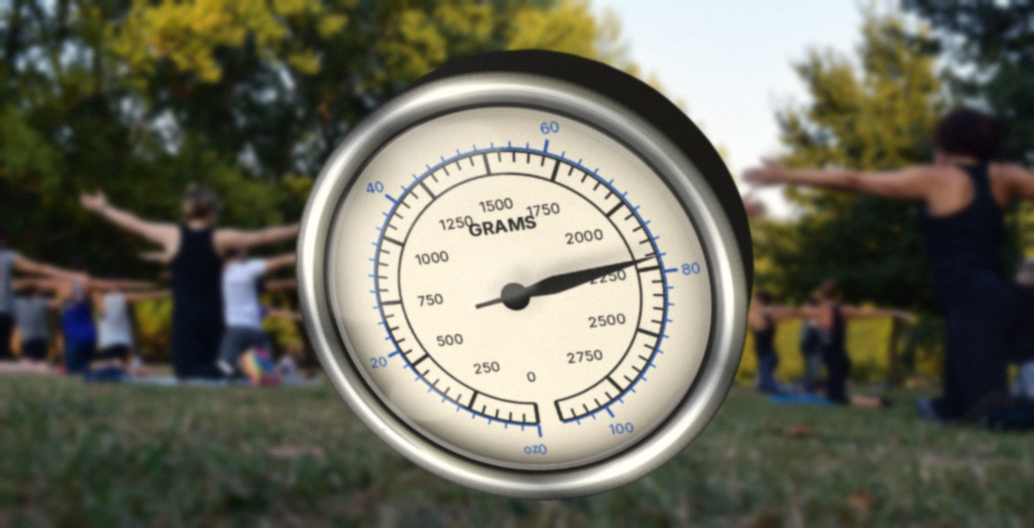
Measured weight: 2200 g
